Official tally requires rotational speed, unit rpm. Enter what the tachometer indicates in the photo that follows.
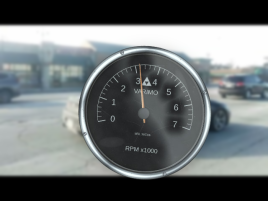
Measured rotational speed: 3200 rpm
